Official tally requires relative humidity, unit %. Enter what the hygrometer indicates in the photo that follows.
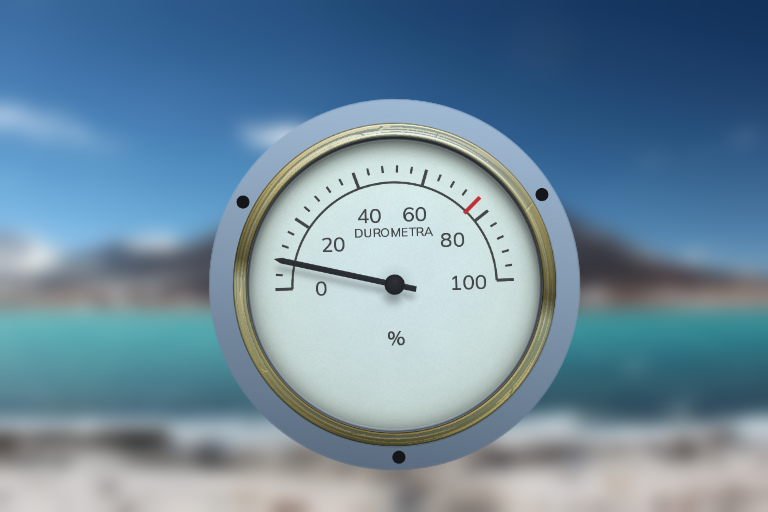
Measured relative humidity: 8 %
